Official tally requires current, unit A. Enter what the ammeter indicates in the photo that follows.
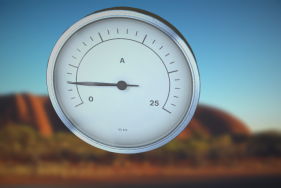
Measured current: 3 A
